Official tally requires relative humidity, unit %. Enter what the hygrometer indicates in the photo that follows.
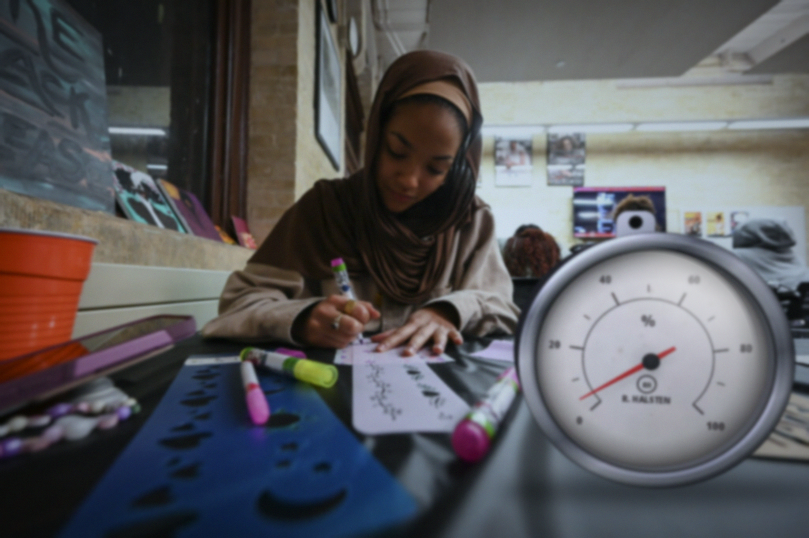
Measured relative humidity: 5 %
